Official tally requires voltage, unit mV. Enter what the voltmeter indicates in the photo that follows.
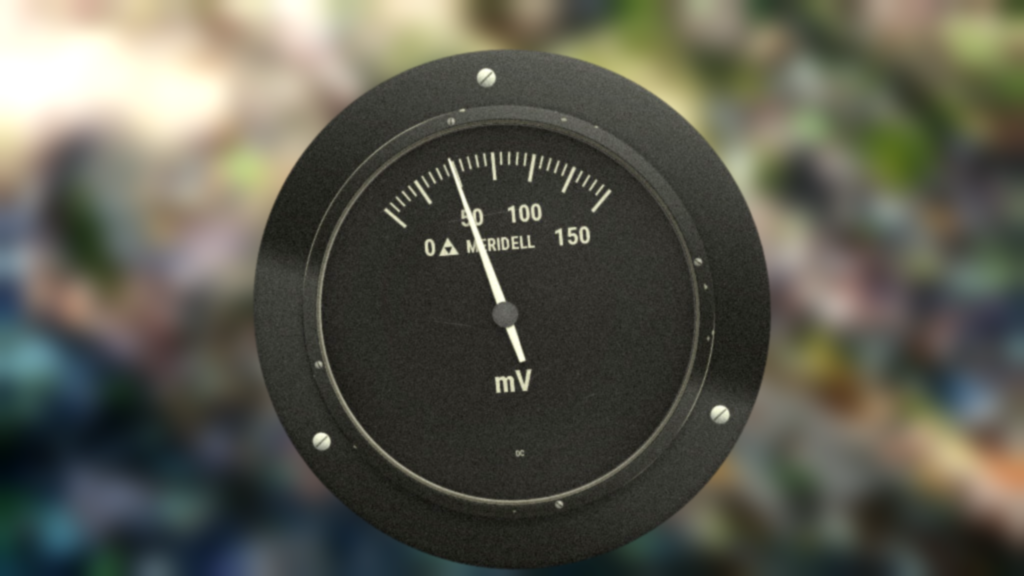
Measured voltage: 50 mV
